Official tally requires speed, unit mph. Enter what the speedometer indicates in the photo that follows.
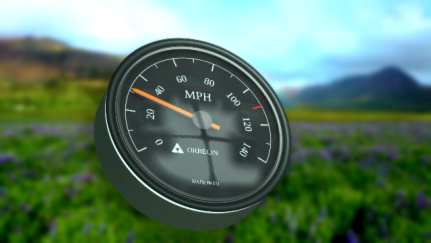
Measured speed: 30 mph
